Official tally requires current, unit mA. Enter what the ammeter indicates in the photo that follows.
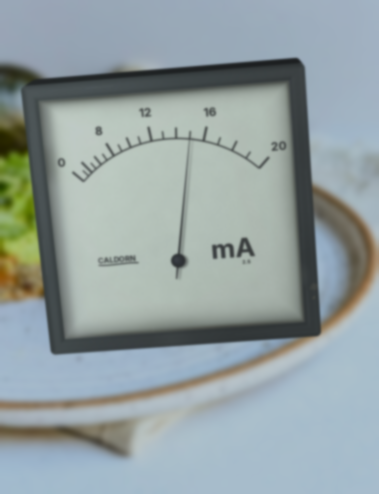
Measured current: 15 mA
